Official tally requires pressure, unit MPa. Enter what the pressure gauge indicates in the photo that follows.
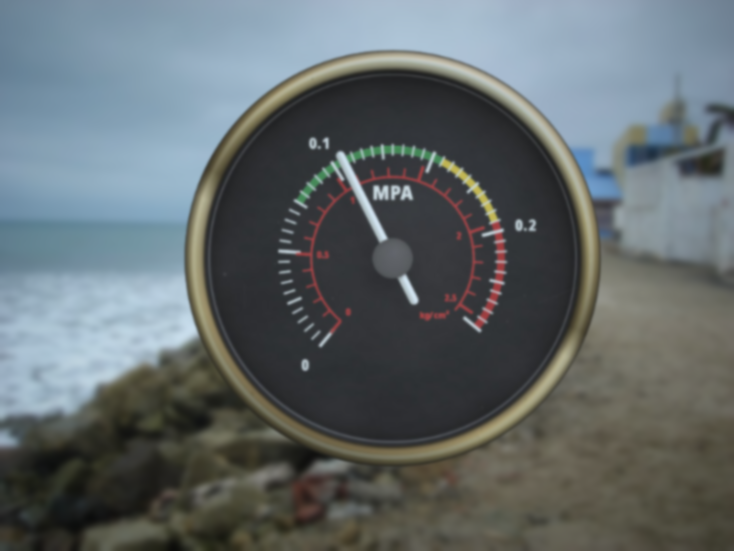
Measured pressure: 0.105 MPa
